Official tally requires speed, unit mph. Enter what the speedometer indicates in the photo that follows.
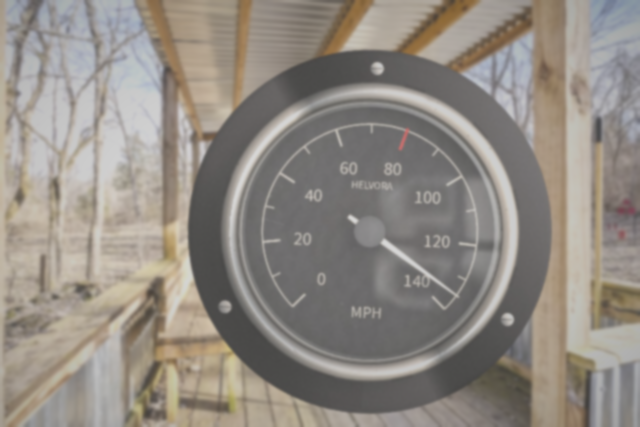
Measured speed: 135 mph
